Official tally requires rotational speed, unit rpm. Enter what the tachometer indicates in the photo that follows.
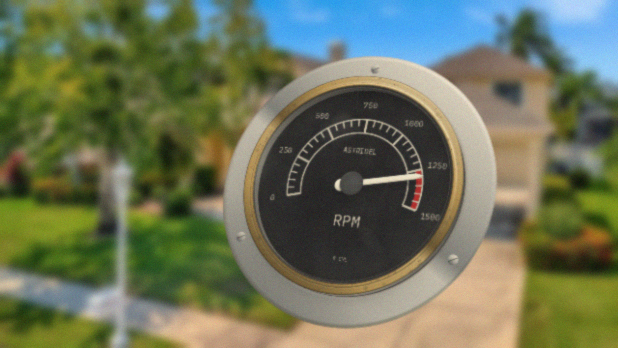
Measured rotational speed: 1300 rpm
